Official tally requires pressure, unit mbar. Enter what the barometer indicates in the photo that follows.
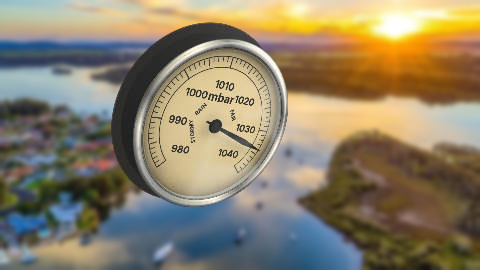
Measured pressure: 1034 mbar
